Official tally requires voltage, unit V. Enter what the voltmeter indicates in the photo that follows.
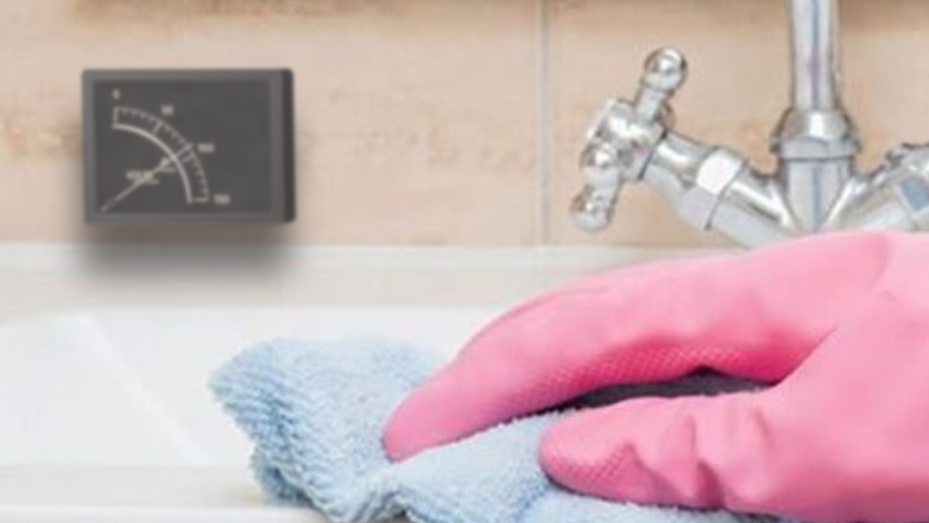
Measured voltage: 90 V
